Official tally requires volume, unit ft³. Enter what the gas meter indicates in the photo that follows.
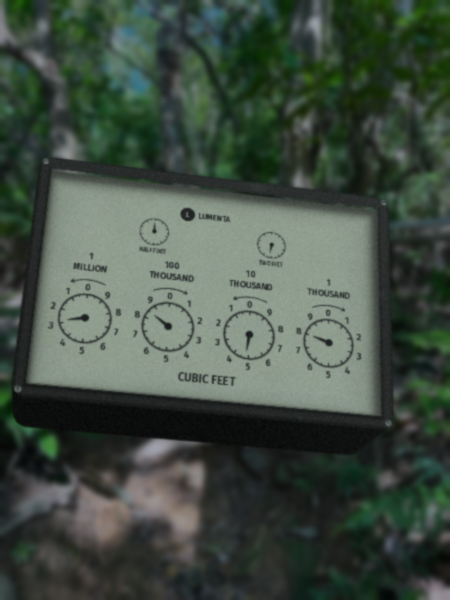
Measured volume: 284800 ft³
